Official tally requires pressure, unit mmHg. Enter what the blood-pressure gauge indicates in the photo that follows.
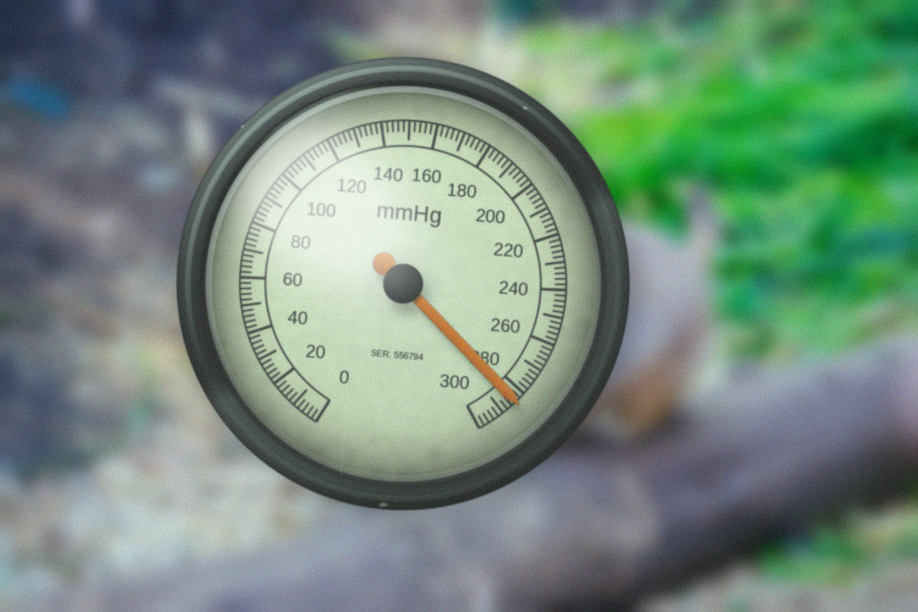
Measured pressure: 284 mmHg
